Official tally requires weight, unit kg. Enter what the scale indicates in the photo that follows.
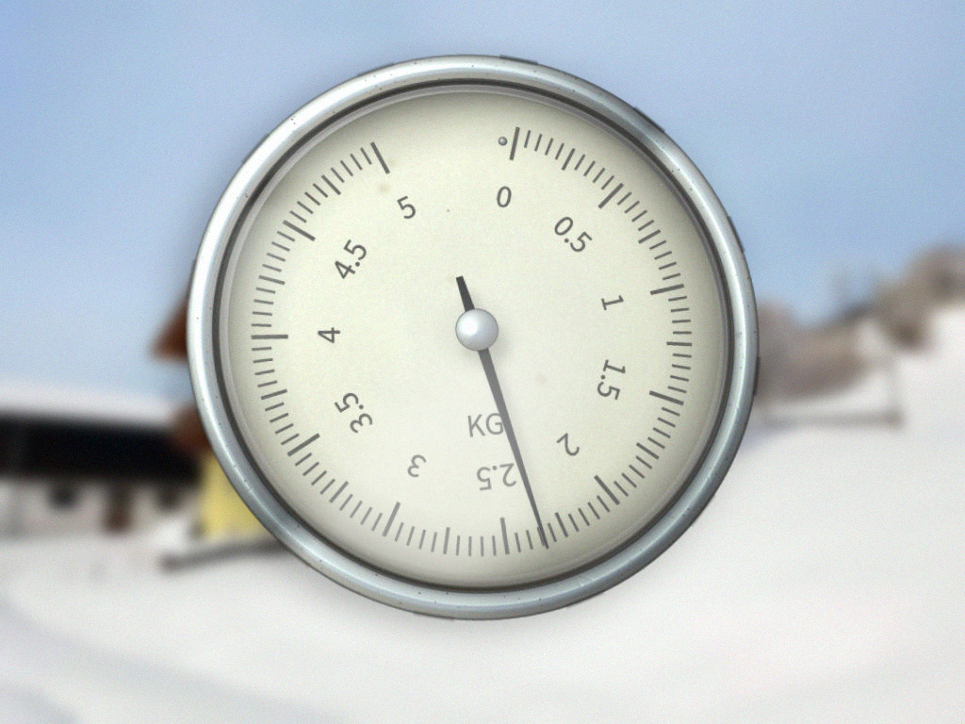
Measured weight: 2.35 kg
